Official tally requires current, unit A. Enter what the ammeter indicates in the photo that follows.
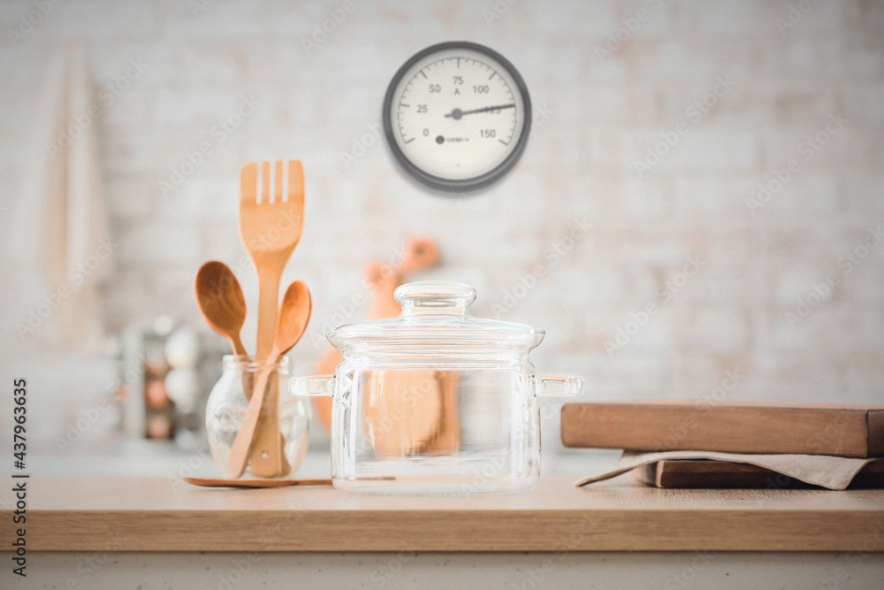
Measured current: 125 A
